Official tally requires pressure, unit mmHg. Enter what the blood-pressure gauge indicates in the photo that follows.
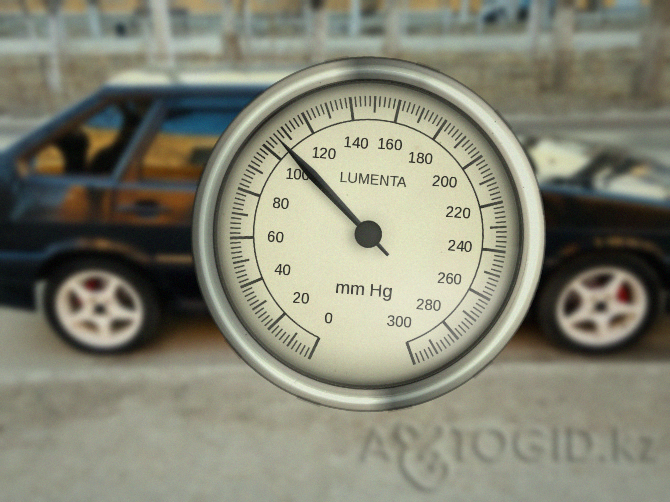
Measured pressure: 106 mmHg
